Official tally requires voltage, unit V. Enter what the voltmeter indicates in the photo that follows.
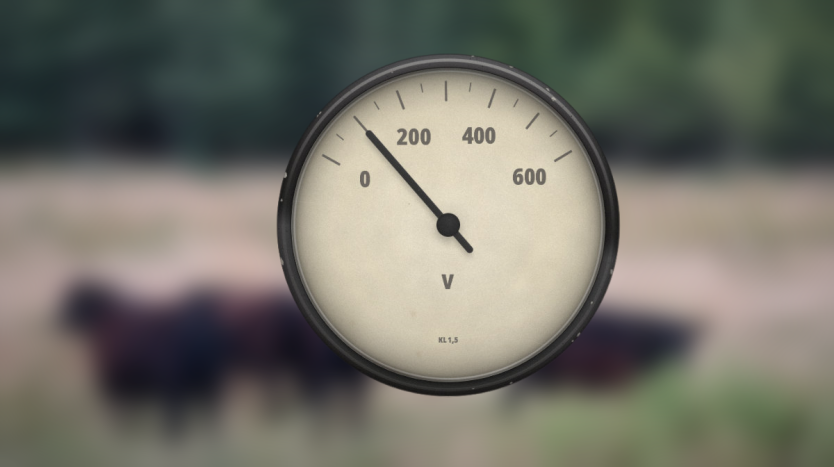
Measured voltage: 100 V
